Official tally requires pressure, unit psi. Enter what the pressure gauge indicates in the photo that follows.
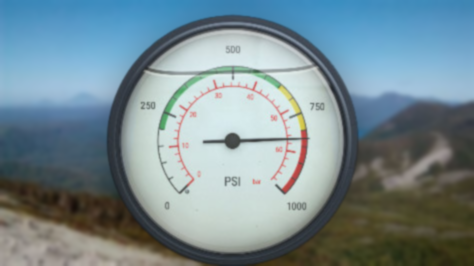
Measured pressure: 825 psi
